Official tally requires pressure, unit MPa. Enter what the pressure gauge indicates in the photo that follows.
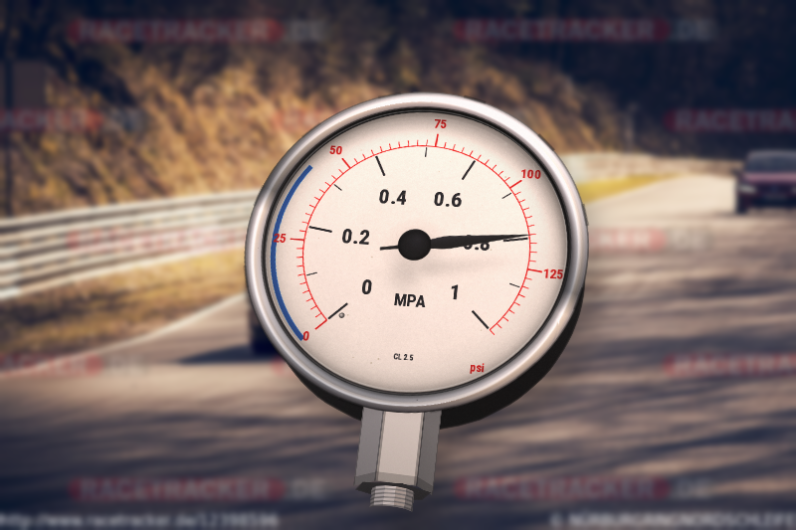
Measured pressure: 0.8 MPa
